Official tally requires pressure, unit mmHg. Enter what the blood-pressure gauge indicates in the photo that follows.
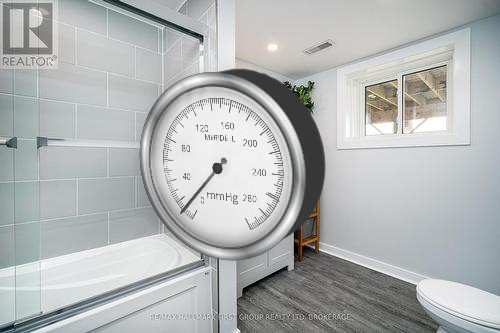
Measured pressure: 10 mmHg
